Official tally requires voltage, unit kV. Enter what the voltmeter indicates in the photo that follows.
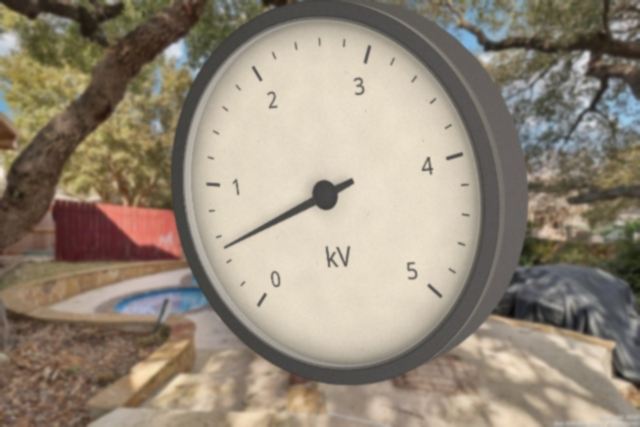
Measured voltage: 0.5 kV
